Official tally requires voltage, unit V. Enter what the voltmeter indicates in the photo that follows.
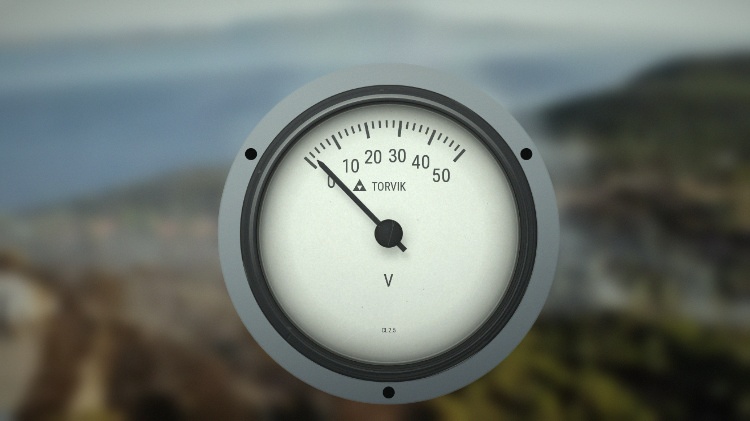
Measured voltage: 2 V
